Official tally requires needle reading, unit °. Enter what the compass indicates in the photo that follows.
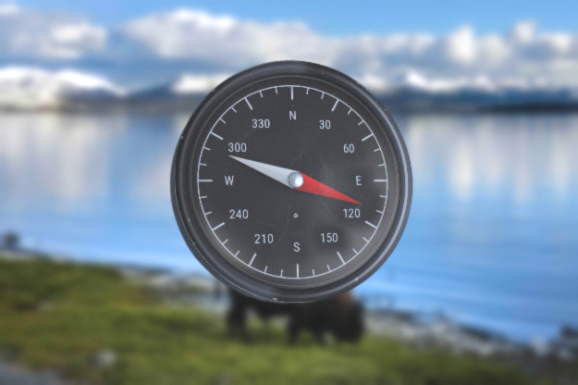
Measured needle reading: 110 °
